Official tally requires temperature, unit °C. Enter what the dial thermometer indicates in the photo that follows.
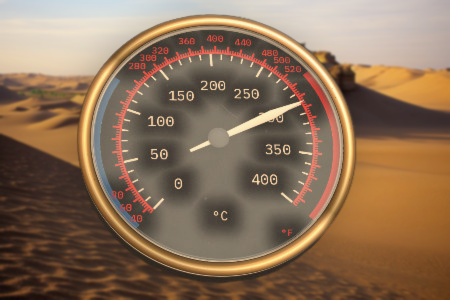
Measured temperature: 300 °C
